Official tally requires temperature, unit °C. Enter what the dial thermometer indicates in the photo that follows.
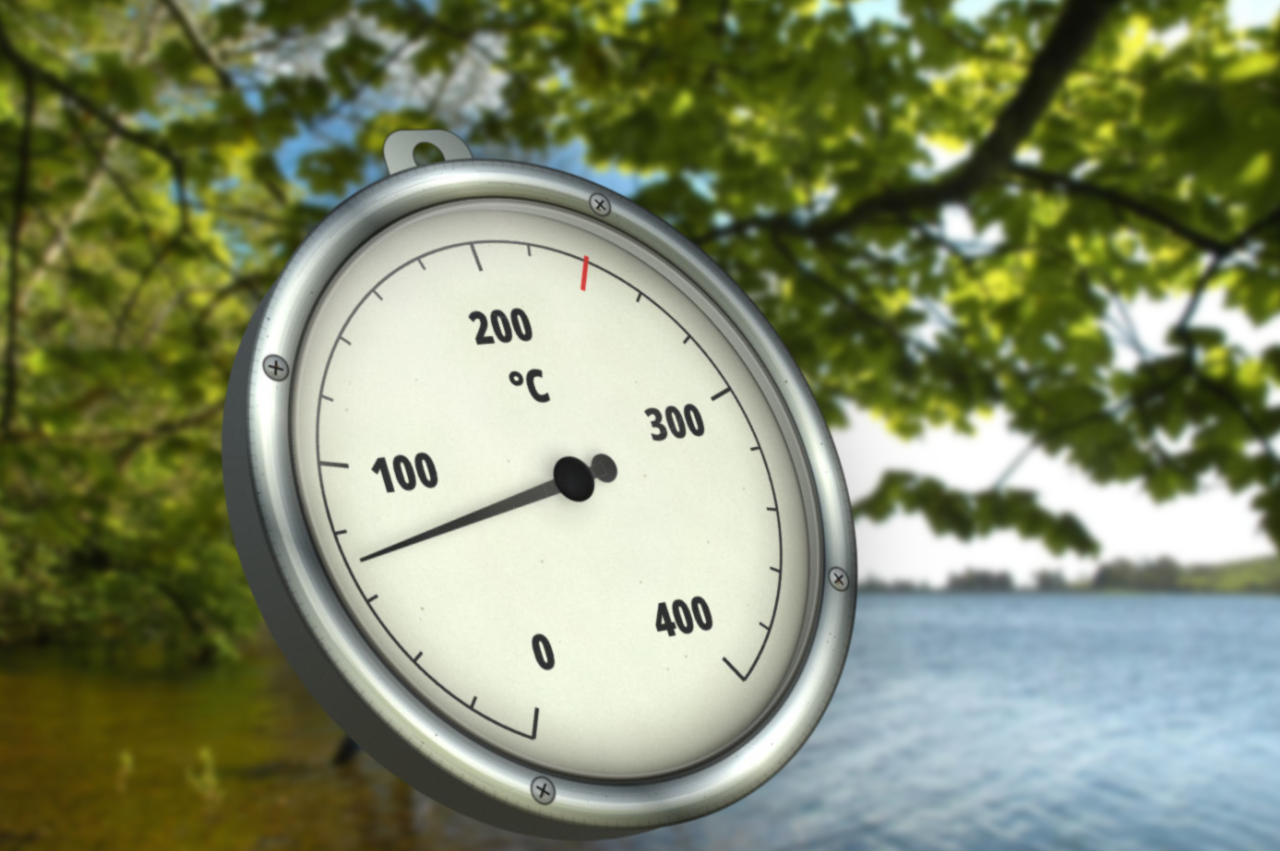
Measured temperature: 70 °C
